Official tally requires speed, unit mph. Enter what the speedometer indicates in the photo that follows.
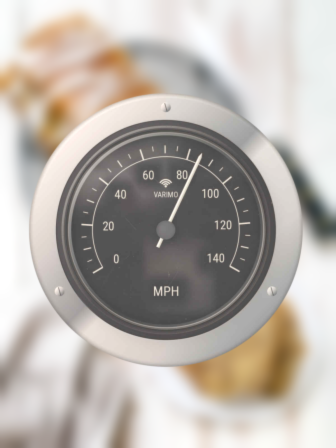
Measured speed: 85 mph
